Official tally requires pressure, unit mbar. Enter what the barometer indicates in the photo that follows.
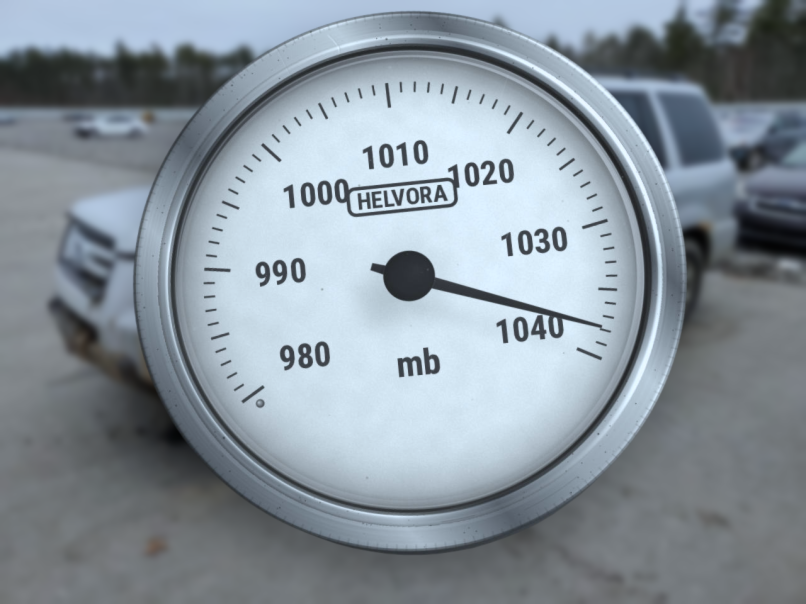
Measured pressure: 1038 mbar
